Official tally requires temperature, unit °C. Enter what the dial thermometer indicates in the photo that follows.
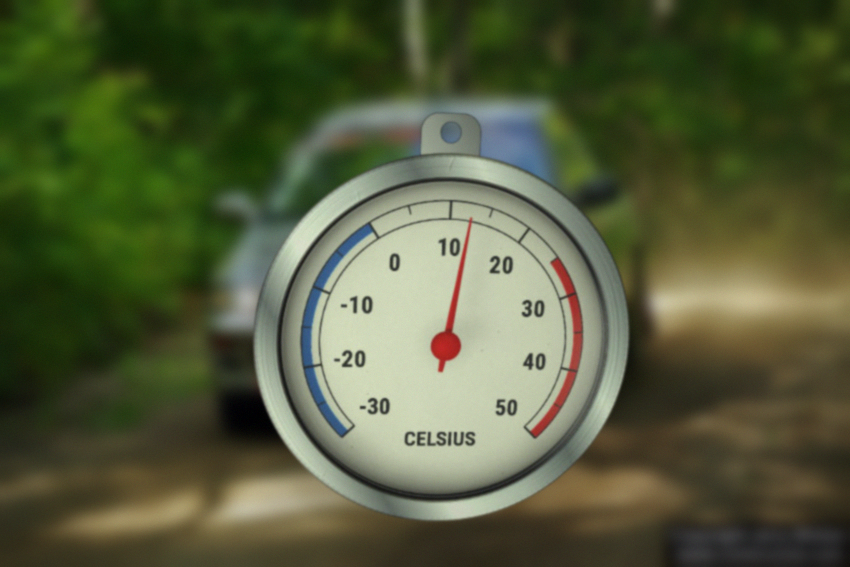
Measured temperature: 12.5 °C
